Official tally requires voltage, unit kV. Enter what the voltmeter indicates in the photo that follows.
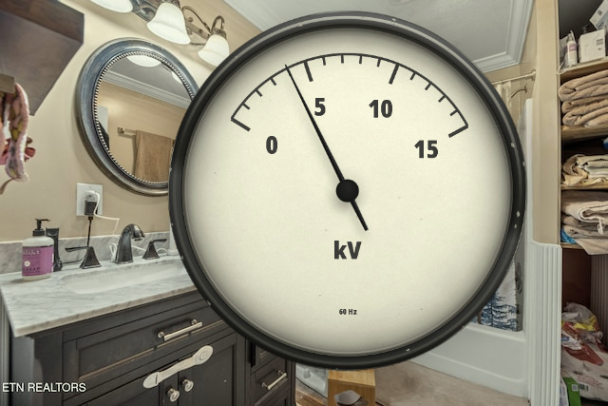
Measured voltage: 4 kV
